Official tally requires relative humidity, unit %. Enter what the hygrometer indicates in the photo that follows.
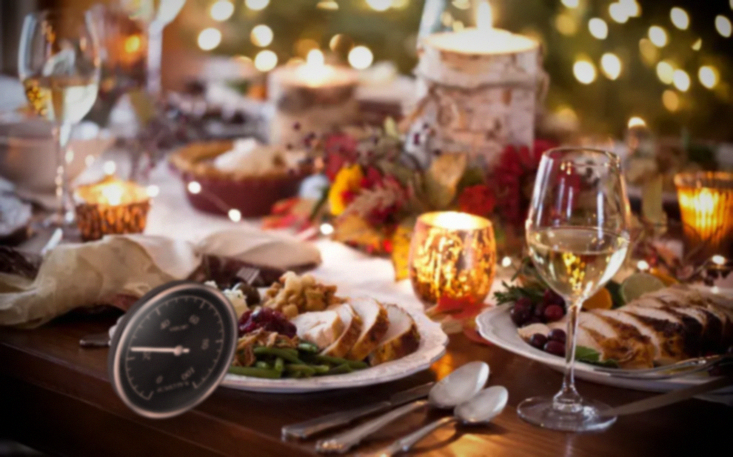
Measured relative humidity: 24 %
